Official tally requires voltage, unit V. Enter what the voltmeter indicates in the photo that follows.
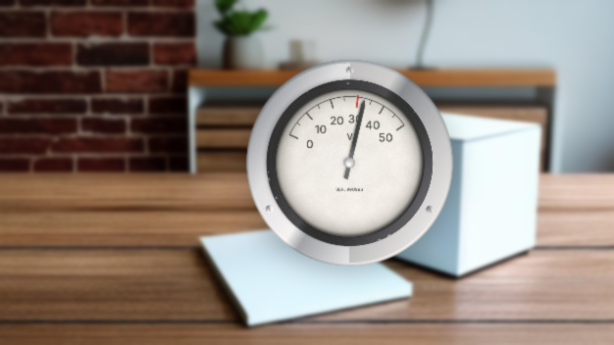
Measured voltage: 32.5 V
